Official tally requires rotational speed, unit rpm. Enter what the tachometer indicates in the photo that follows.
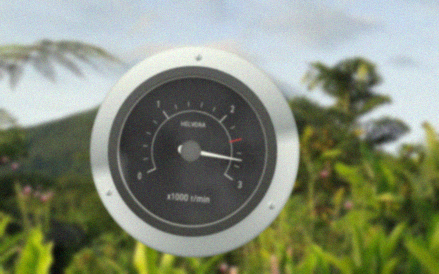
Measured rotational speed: 2700 rpm
